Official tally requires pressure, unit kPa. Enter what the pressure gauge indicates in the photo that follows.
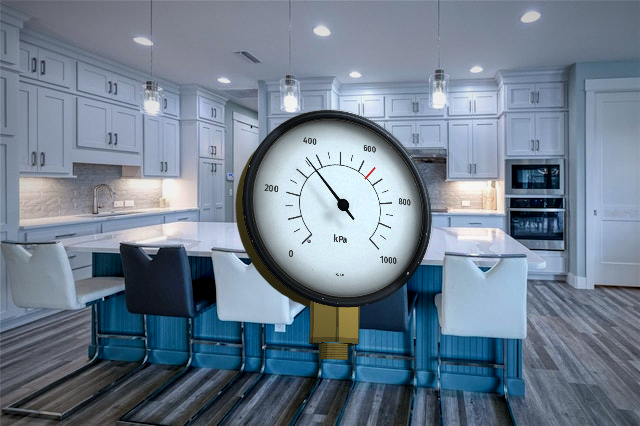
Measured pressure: 350 kPa
